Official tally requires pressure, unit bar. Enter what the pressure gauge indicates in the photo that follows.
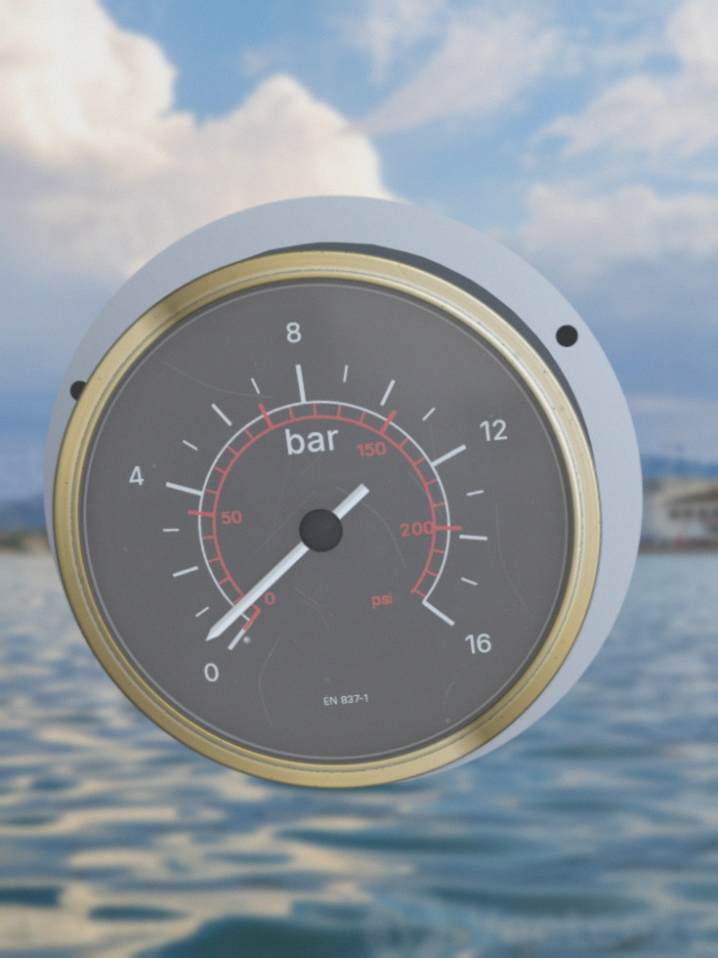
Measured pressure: 0.5 bar
